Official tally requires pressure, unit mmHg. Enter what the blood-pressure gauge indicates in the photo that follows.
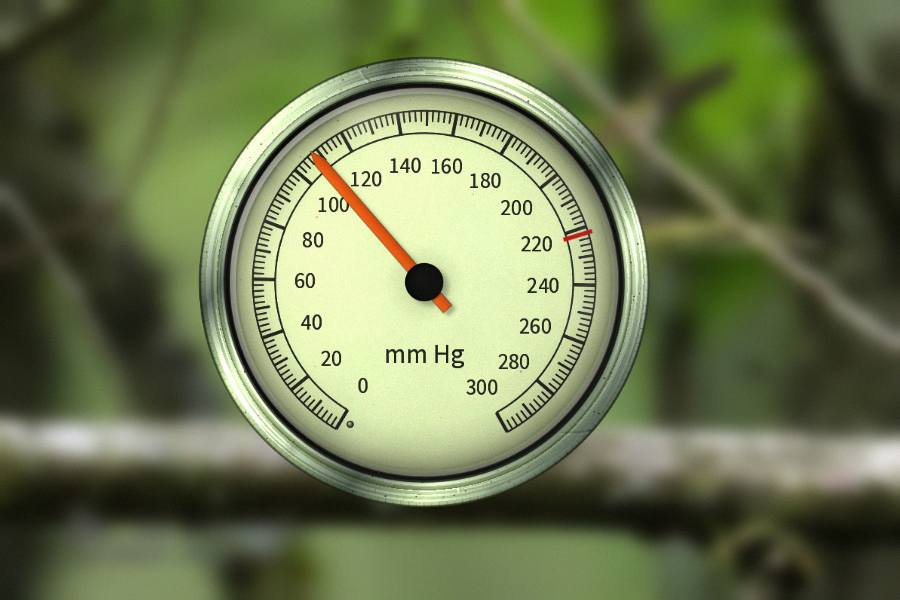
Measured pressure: 108 mmHg
